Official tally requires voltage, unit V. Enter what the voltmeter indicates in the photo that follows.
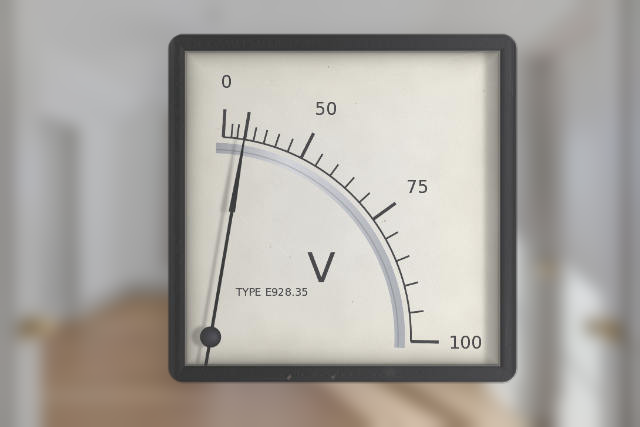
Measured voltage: 25 V
